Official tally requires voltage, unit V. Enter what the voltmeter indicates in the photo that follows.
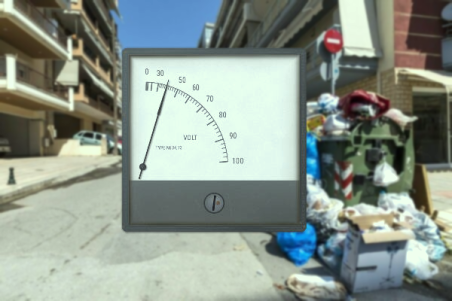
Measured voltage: 40 V
